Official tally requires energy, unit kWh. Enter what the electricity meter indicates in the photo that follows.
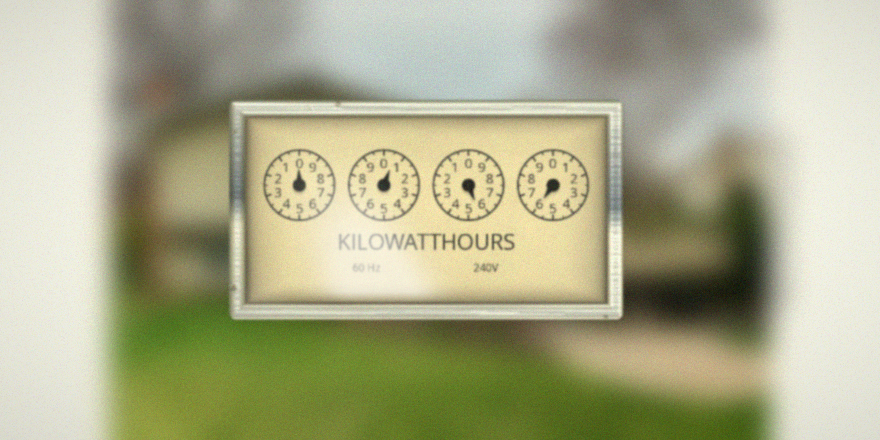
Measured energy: 56 kWh
